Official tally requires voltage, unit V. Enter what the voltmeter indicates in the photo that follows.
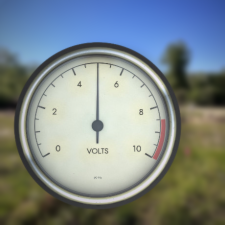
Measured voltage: 5 V
